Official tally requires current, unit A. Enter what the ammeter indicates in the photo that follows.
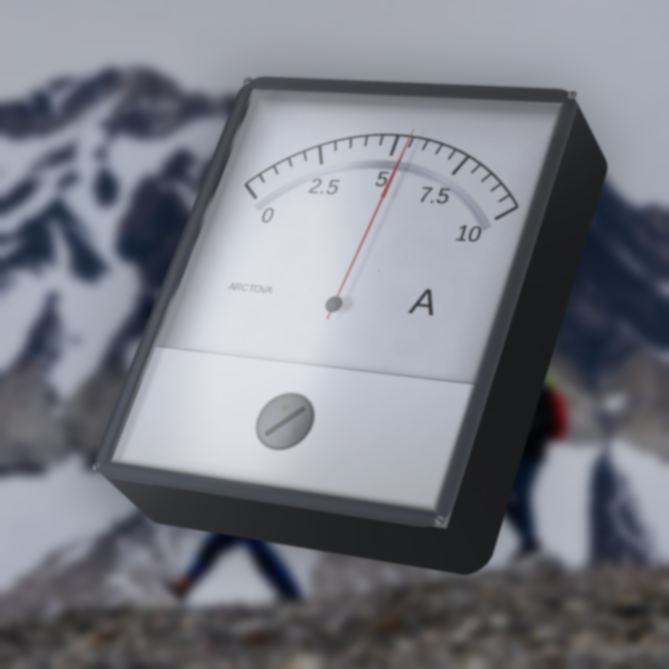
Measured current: 5.5 A
